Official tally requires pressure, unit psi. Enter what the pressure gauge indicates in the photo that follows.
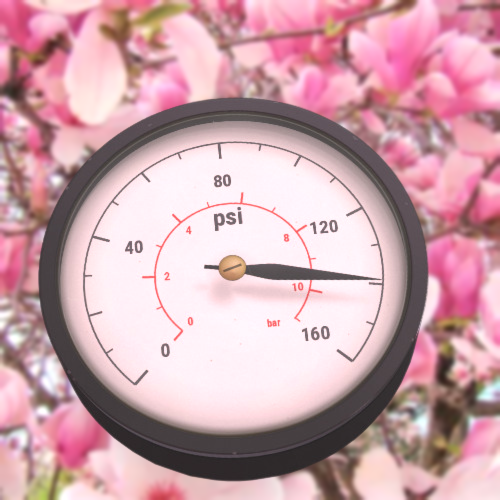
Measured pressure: 140 psi
